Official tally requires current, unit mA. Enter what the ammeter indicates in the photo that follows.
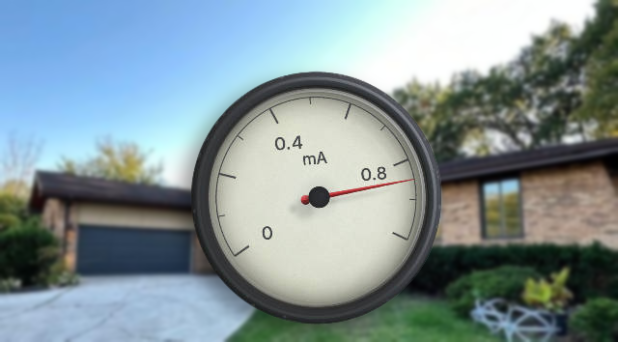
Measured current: 0.85 mA
